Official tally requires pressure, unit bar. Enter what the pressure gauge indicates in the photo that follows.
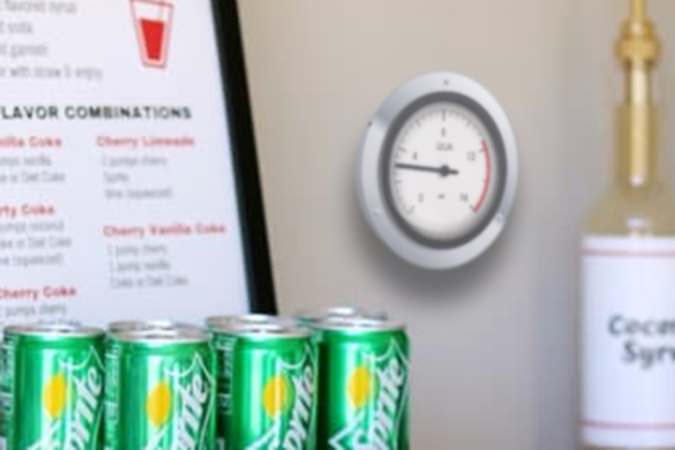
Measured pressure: 3 bar
